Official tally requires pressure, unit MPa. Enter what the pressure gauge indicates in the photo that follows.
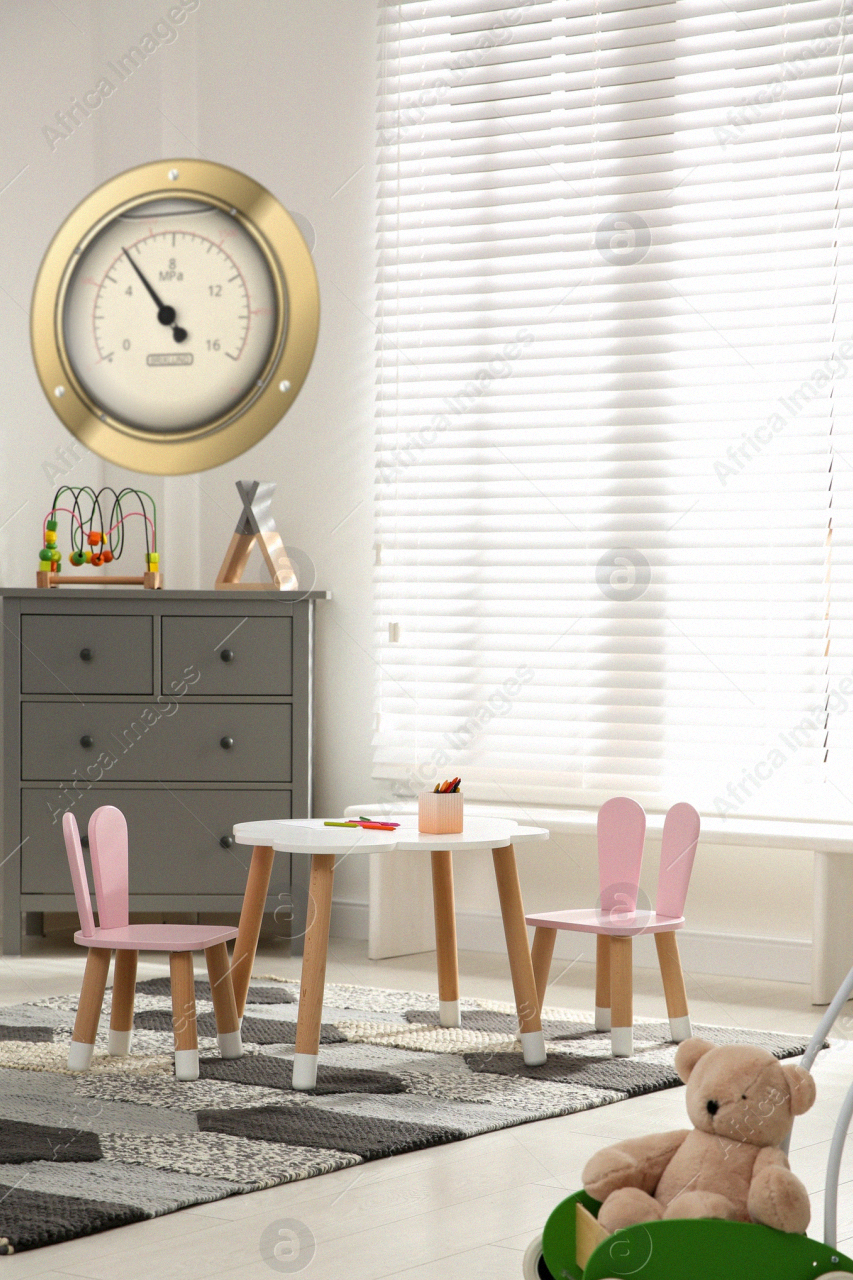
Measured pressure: 5.5 MPa
